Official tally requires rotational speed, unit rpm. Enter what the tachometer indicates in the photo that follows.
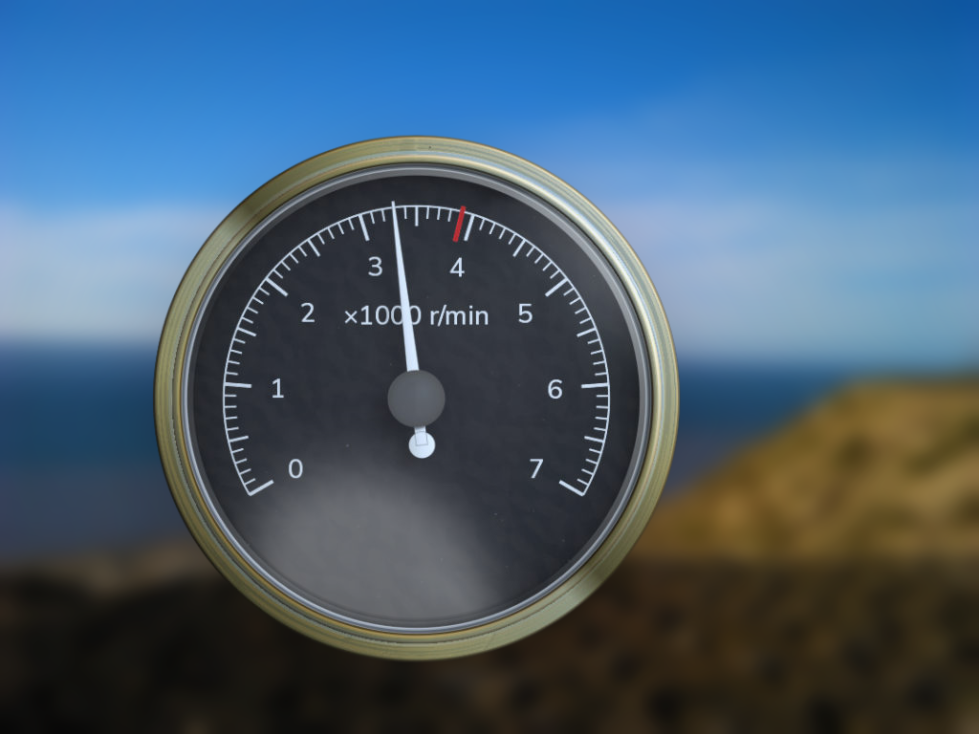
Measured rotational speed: 3300 rpm
